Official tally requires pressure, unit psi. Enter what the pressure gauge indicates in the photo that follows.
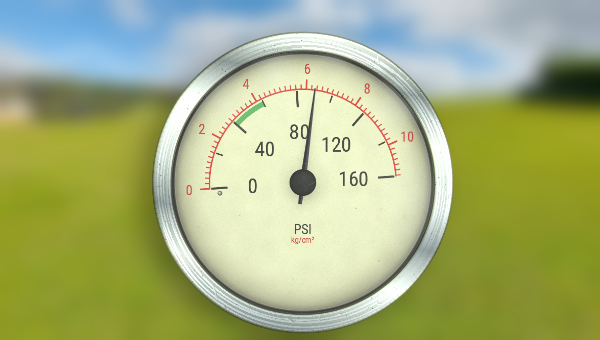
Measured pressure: 90 psi
